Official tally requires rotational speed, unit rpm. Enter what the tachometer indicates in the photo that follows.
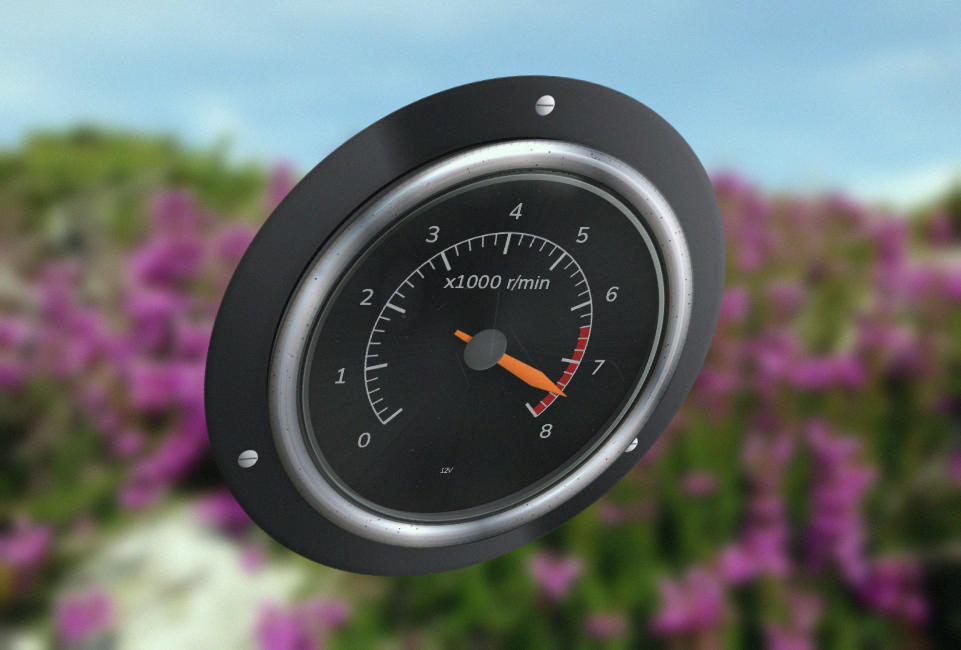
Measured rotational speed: 7500 rpm
